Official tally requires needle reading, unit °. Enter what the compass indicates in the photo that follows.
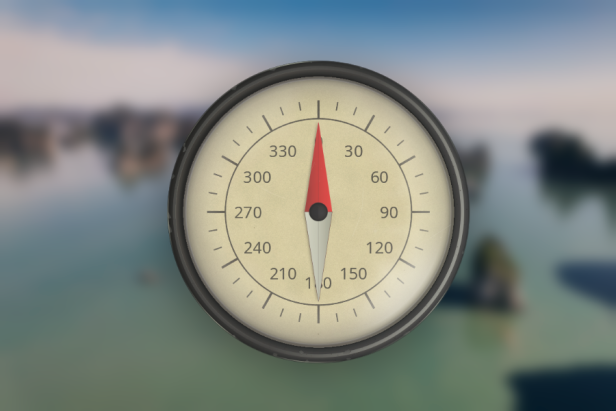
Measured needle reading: 0 °
